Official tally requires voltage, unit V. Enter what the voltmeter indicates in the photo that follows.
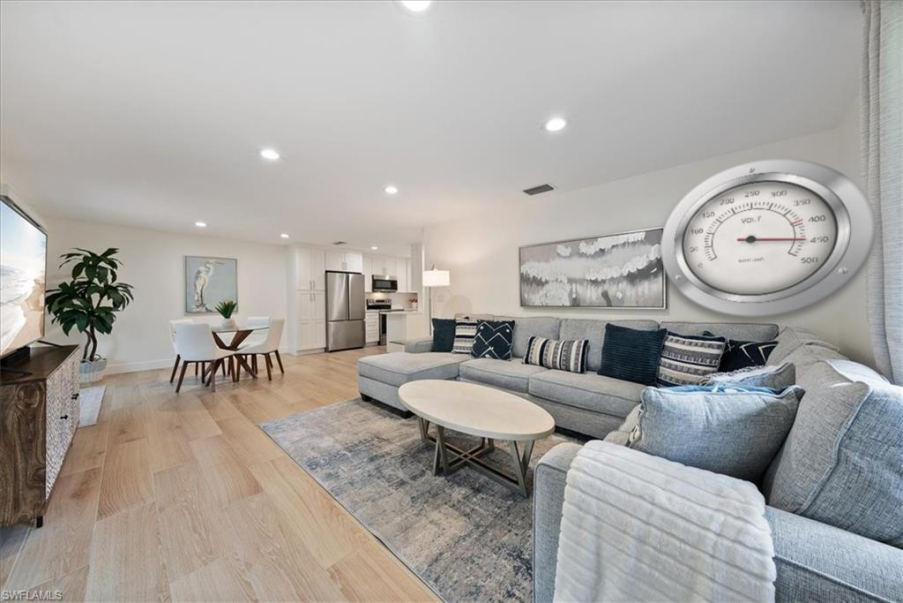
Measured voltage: 450 V
